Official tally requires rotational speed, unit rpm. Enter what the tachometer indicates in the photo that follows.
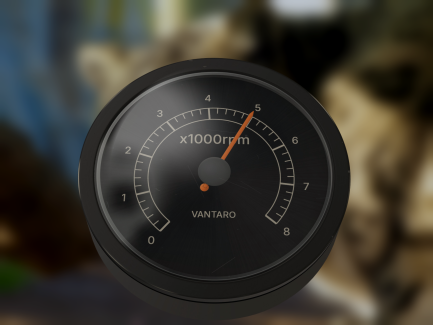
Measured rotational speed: 5000 rpm
